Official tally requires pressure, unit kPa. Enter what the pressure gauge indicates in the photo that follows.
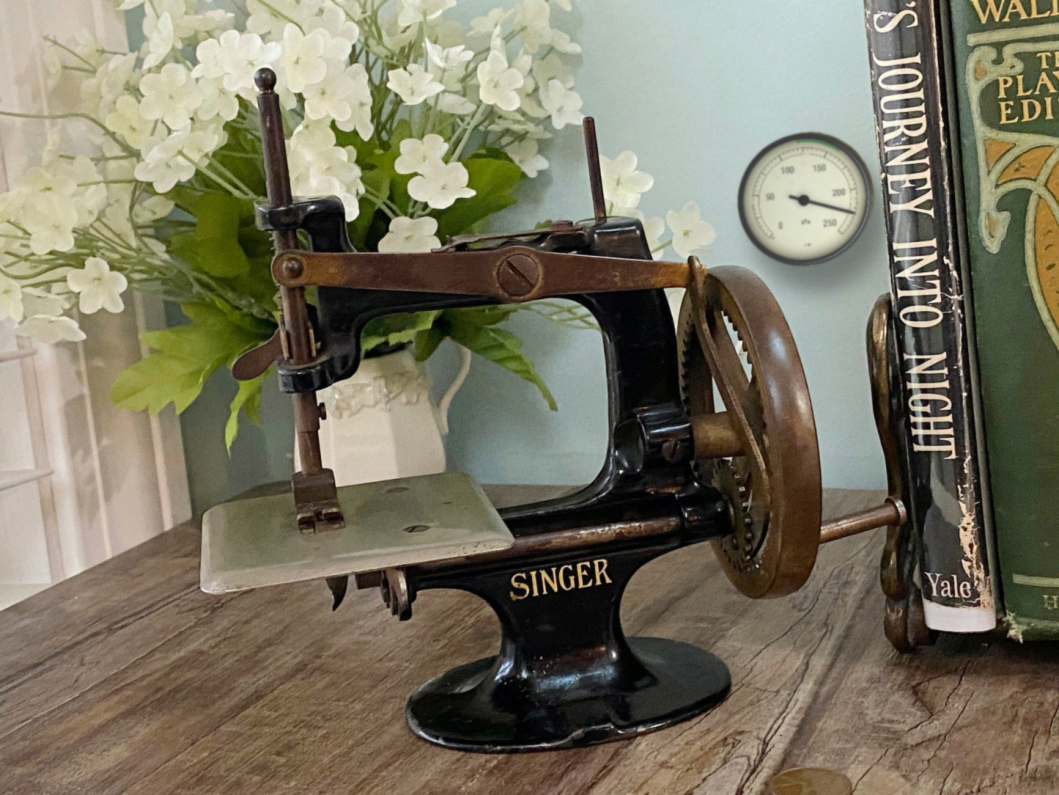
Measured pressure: 225 kPa
